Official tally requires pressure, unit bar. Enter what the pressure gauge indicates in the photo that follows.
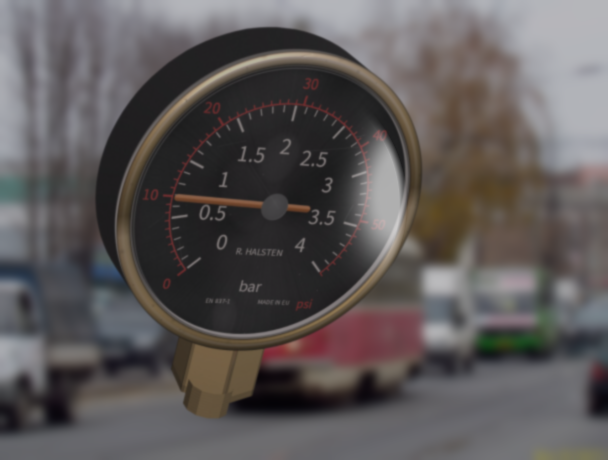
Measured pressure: 0.7 bar
